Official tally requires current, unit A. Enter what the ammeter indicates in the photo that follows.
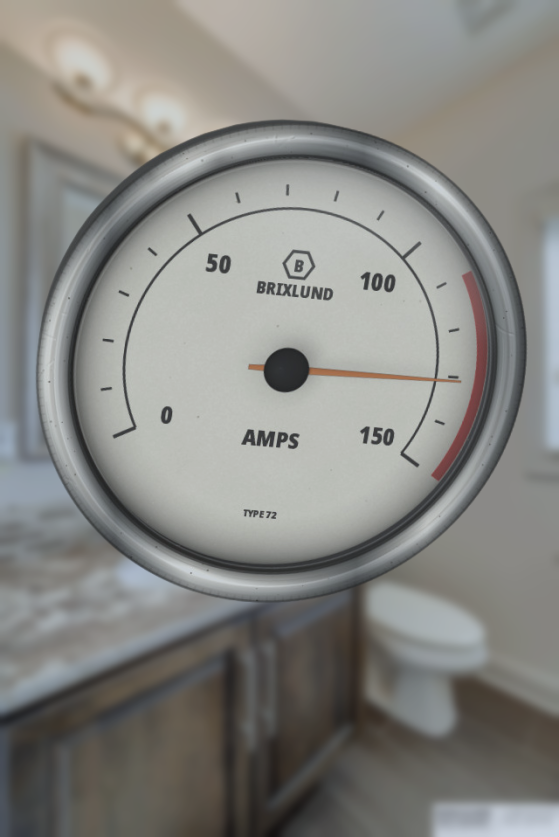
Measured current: 130 A
